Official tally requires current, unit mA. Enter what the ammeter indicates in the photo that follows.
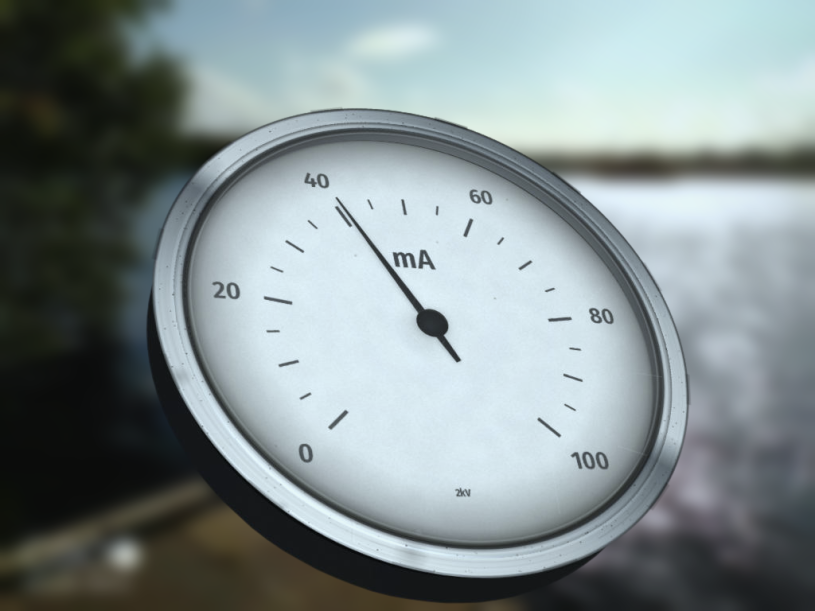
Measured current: 40 mA
